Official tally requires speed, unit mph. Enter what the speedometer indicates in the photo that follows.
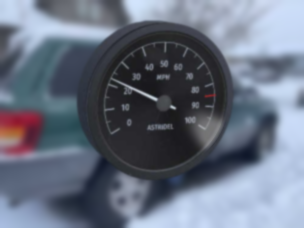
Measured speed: 22.5 mph
